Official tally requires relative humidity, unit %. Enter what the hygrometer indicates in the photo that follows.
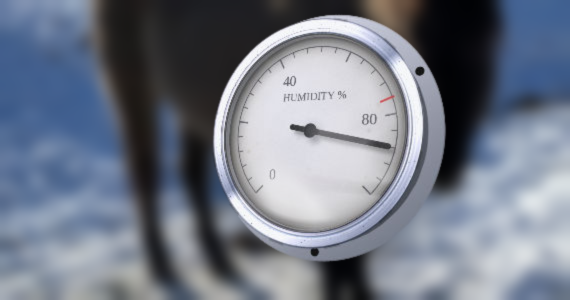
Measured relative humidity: 88 %
